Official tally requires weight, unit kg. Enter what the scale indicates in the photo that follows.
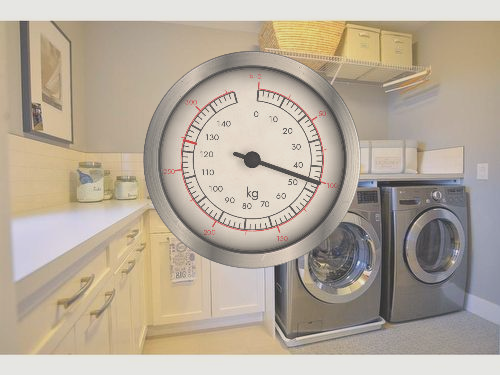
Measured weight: 46 kg
